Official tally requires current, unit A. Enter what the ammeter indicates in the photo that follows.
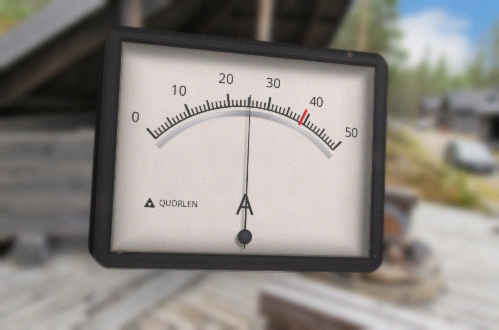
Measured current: 25 A
